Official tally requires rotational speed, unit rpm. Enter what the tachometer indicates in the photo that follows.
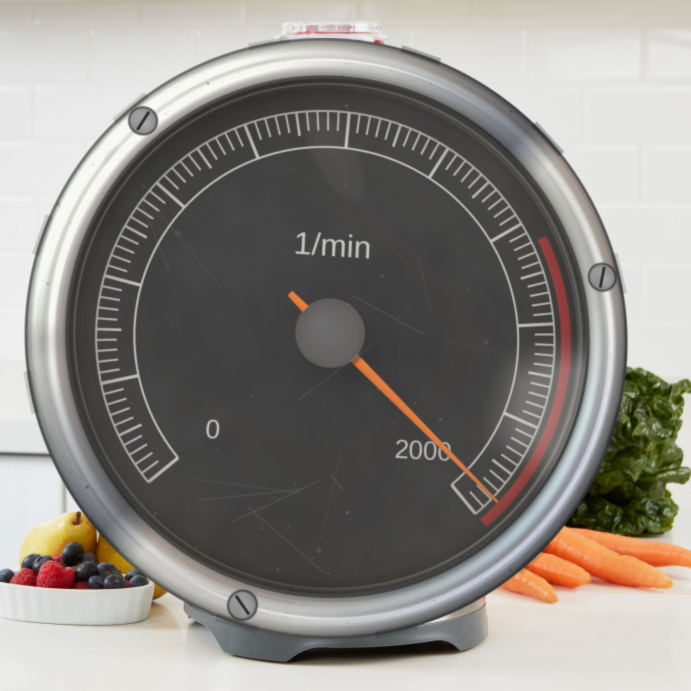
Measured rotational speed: 1960 rpm
